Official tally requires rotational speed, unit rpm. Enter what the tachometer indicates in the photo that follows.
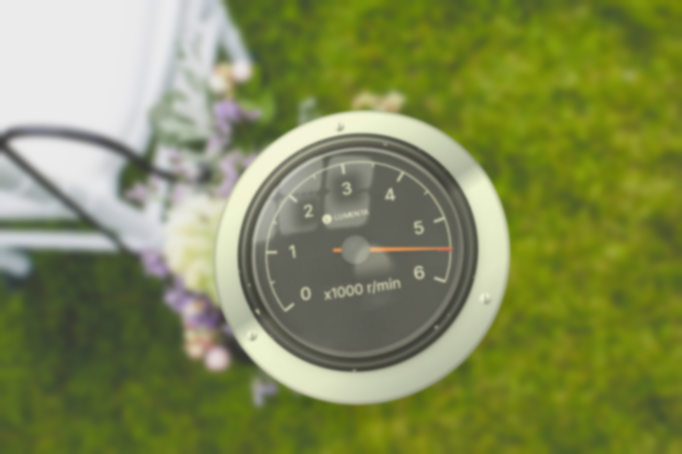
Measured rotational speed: 5500 rpm
